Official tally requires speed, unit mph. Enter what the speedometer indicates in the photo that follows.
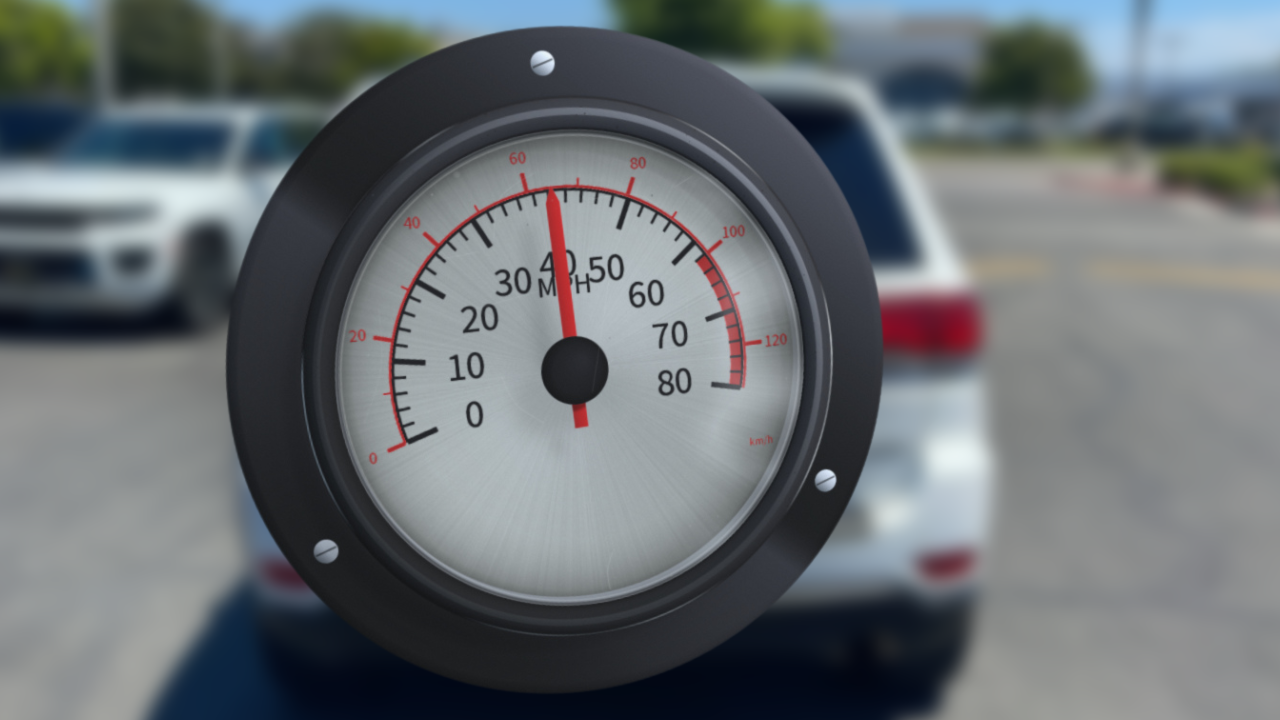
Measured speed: 40 mph
